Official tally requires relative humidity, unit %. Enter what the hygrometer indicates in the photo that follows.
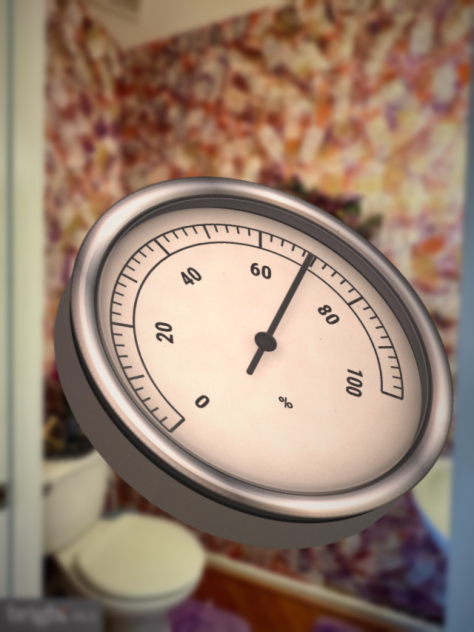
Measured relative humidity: 69 %
